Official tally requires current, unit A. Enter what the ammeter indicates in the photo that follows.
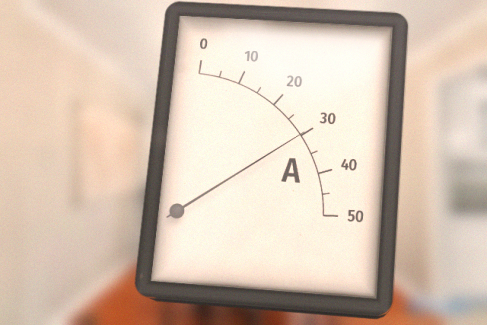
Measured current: 30 A
